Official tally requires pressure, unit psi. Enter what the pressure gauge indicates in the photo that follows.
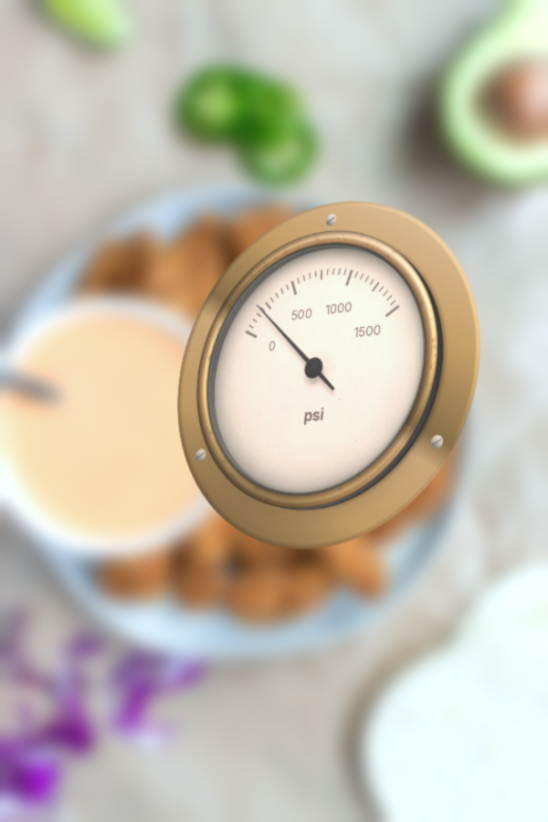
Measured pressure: 200 psi
